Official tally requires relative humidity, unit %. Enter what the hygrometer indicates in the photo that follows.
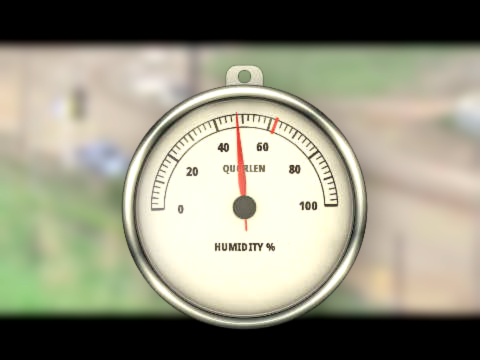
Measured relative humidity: 48 %
